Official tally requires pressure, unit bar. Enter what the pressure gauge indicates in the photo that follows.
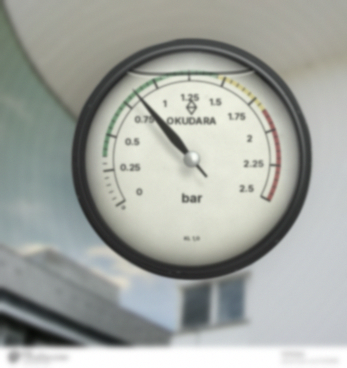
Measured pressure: 0.85 bar
